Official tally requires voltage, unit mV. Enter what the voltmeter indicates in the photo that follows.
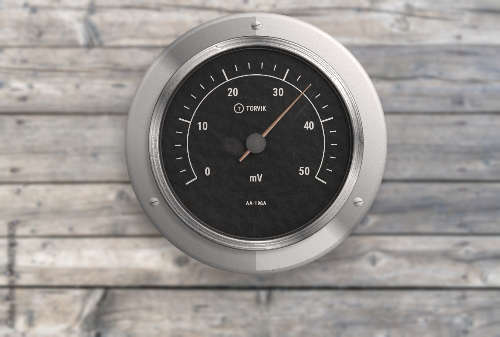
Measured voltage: 34 mV
